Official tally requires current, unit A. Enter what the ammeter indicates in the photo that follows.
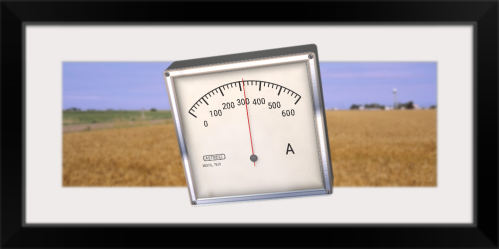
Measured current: 320 A
